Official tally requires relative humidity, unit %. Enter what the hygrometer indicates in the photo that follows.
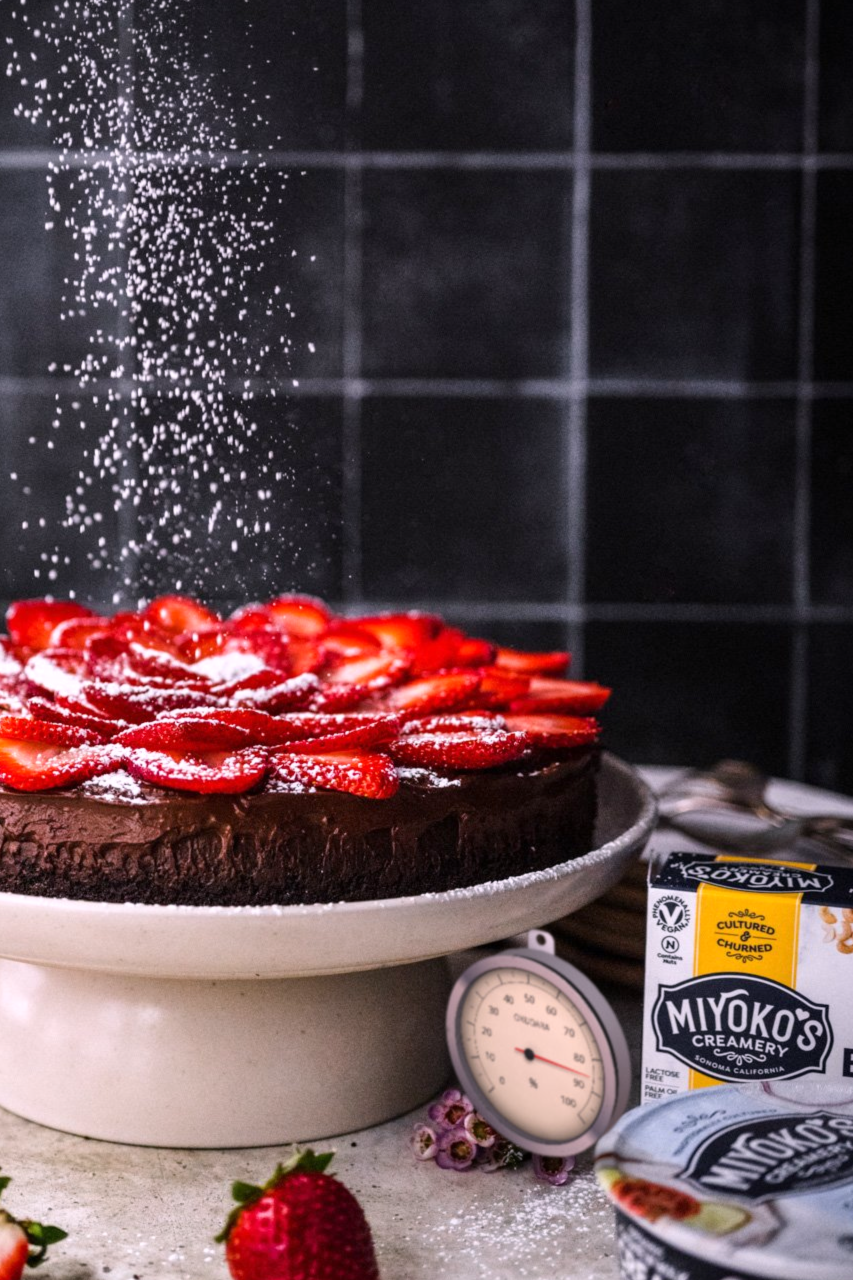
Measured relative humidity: 85 %
